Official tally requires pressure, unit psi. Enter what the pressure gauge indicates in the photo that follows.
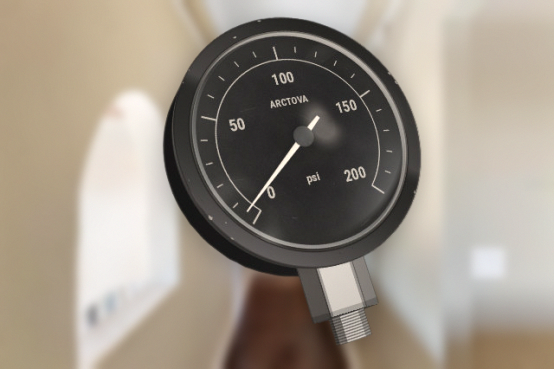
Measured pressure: 5 psi
